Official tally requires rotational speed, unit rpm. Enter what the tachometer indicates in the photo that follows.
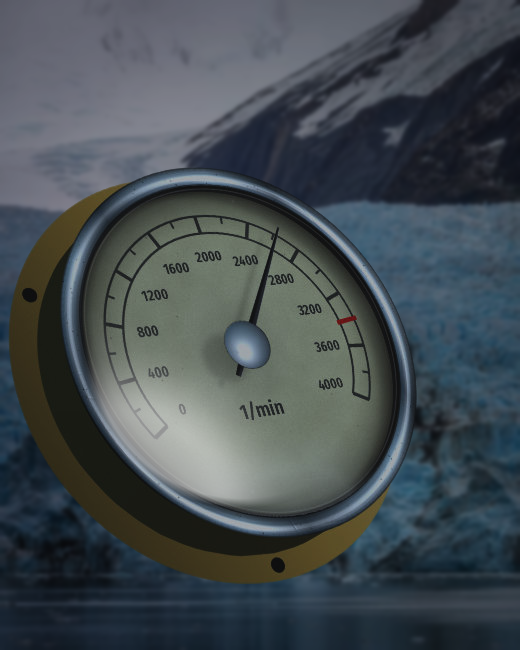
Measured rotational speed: 2600 rpm
